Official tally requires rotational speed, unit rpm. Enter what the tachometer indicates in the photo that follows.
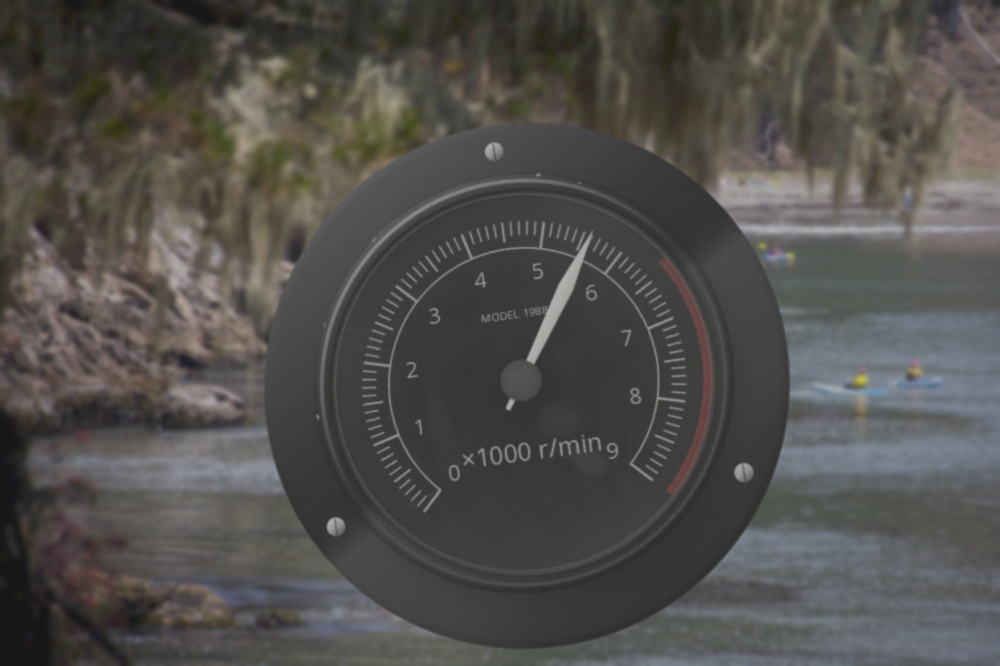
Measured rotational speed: 5600 rpm
